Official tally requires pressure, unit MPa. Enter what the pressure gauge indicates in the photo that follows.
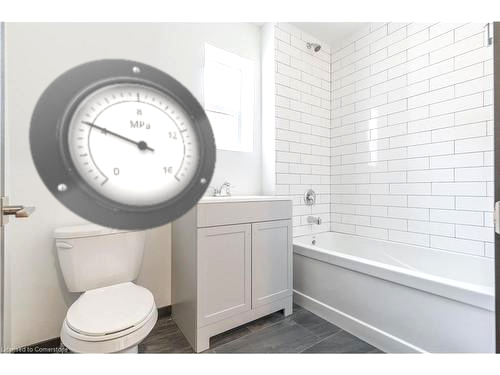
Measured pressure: 4 MPa
